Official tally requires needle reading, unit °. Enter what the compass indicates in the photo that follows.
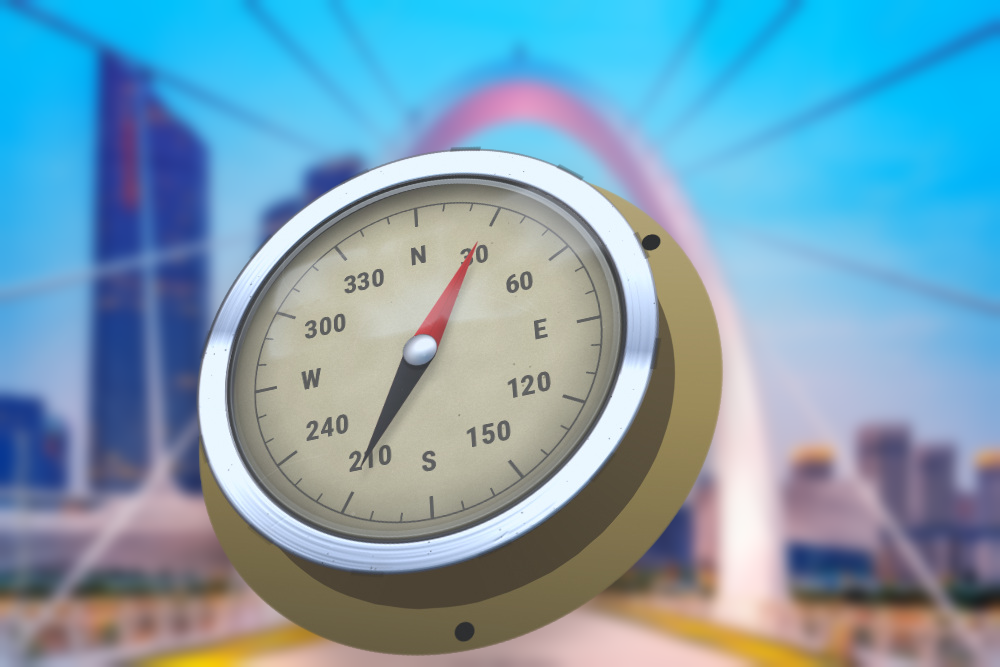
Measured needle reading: 30 °
